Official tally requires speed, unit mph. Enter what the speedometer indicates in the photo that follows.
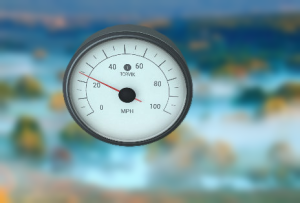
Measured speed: 25 mph
